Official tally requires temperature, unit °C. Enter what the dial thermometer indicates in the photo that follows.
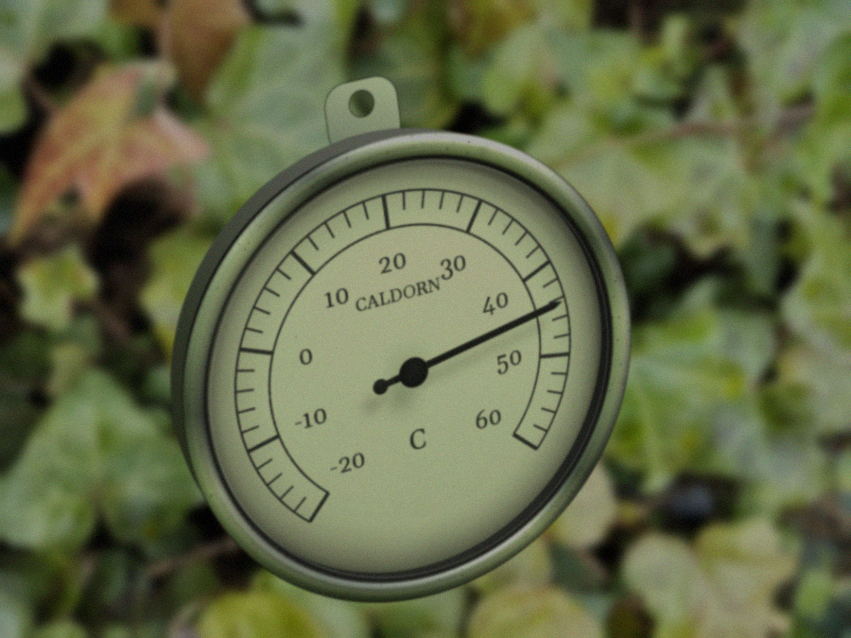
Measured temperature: 44 °C
